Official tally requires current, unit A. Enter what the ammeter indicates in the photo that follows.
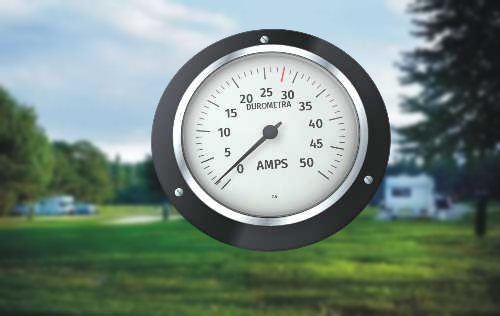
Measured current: 1 A
